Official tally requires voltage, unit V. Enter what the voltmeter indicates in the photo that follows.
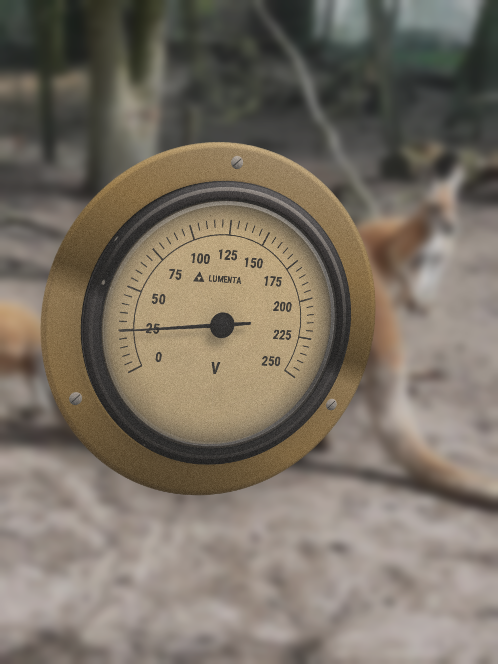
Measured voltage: 25 V
